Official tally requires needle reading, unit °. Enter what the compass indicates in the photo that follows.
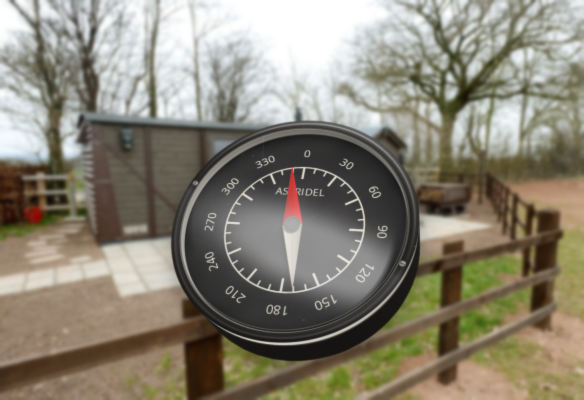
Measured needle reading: 350 °
